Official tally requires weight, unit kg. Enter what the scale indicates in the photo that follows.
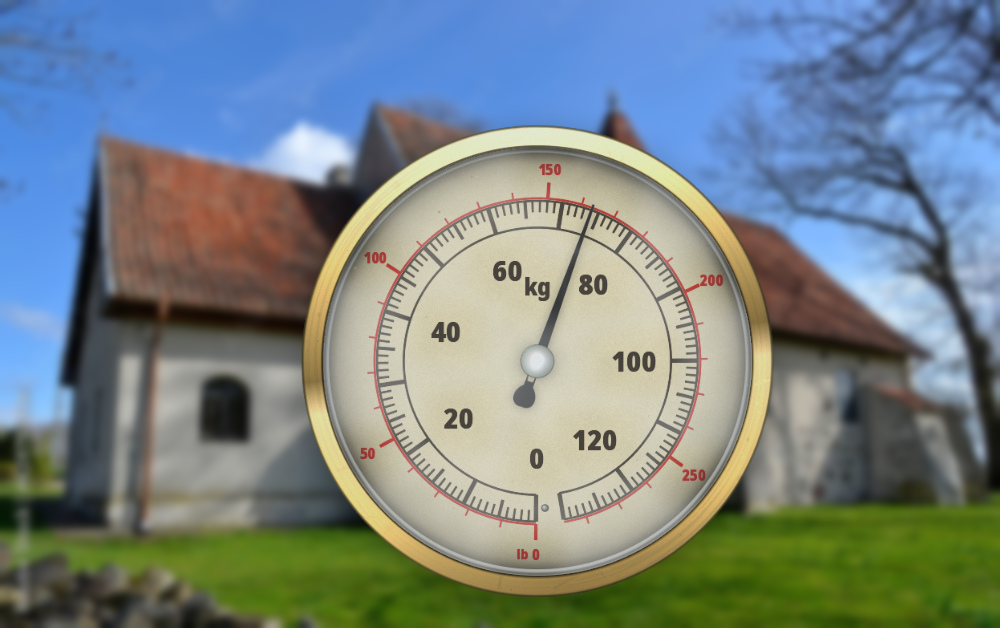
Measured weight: 74 kg
